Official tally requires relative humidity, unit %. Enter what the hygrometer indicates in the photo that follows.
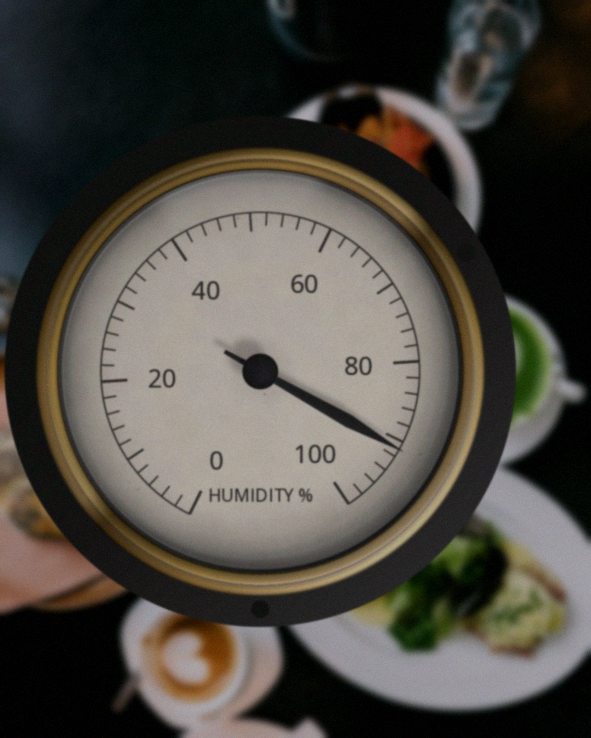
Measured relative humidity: 91 %
